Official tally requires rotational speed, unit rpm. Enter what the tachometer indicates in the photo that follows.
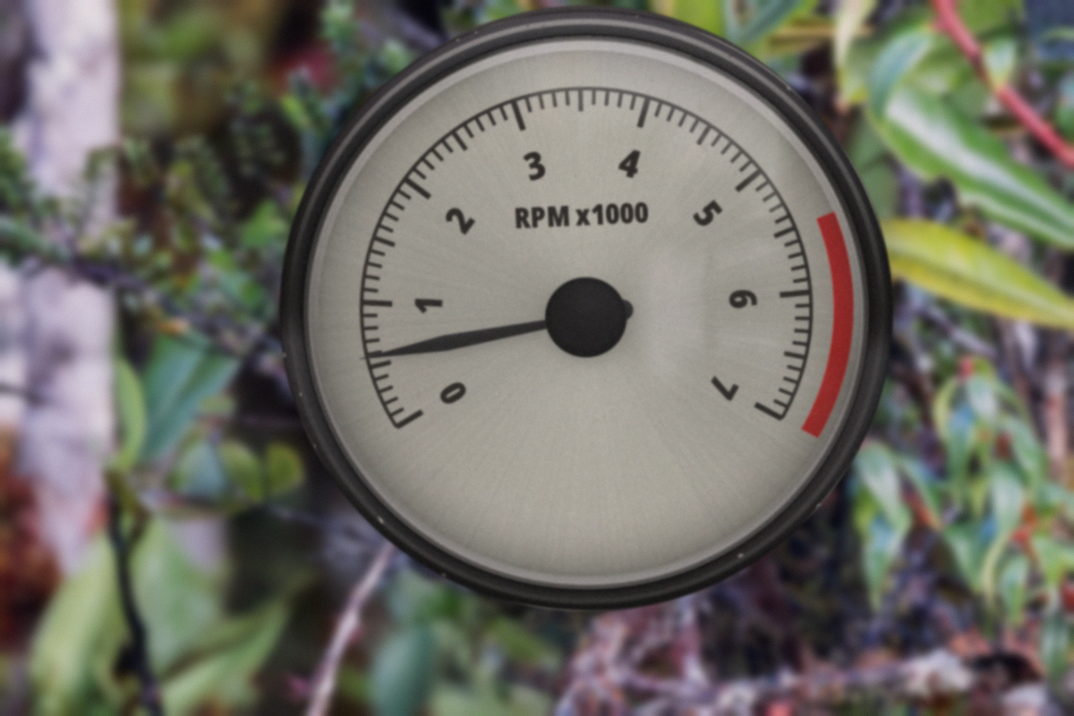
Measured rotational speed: 600 rpm
